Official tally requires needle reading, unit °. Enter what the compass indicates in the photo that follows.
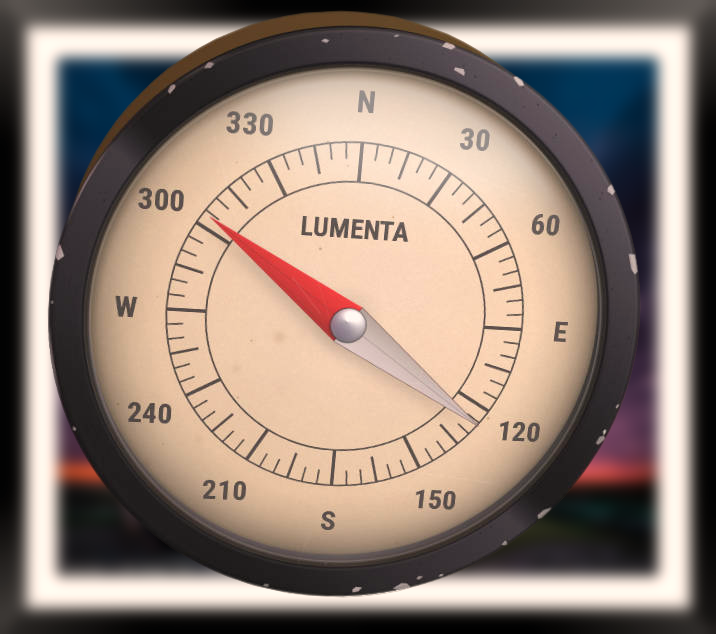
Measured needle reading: 305 °
